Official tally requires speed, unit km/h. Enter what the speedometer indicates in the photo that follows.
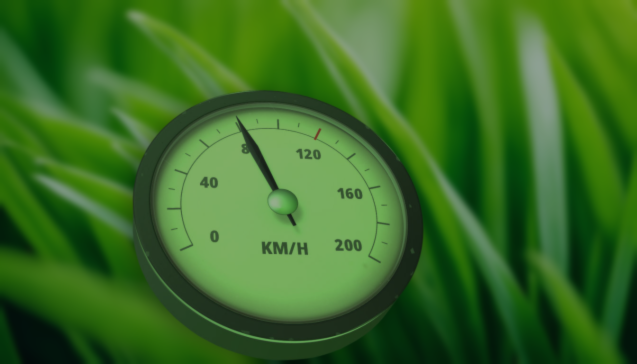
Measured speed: 80 km/h
